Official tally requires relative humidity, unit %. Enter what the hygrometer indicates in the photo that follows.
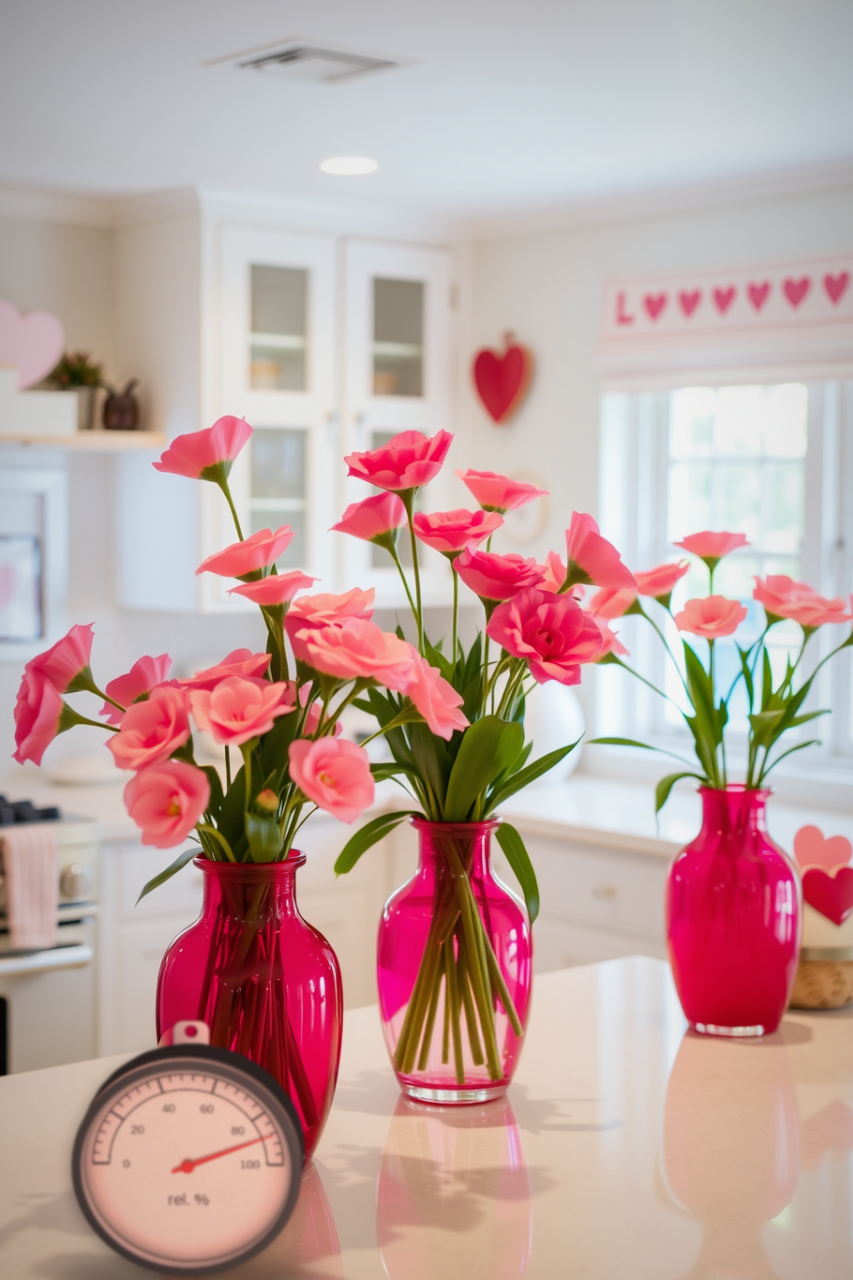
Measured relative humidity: 88 %
